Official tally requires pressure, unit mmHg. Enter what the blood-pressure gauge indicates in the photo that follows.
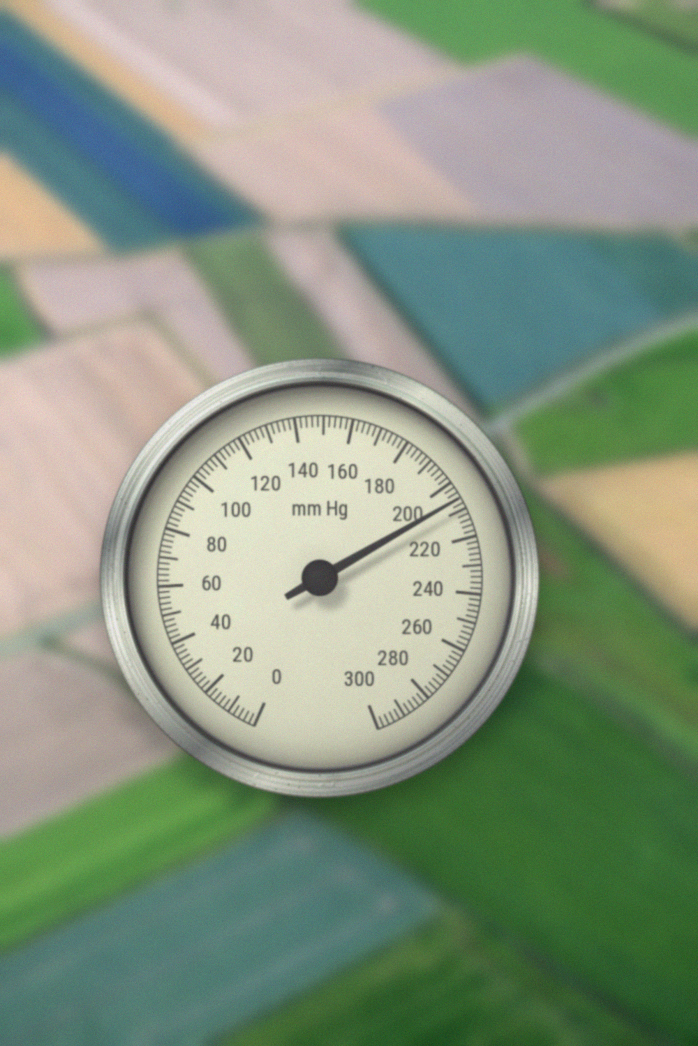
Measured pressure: 206 mmHg
